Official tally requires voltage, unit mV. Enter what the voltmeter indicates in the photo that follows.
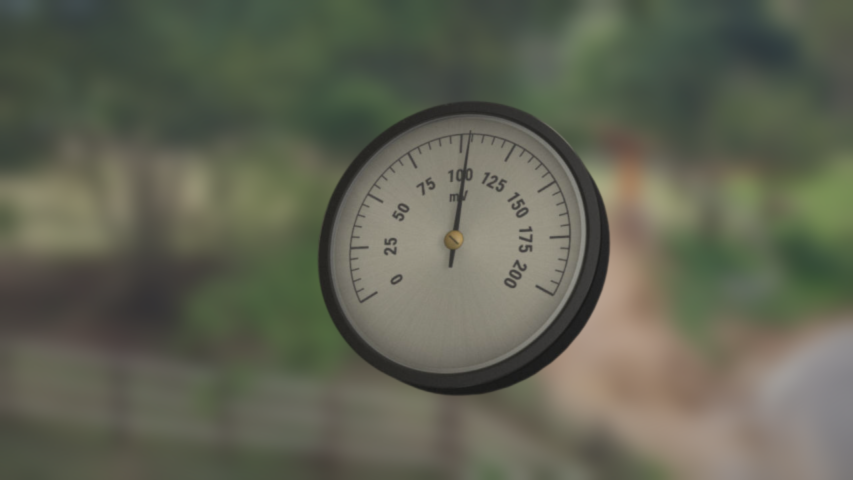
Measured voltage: 105 mV
